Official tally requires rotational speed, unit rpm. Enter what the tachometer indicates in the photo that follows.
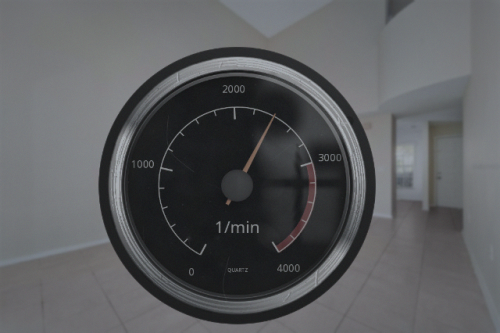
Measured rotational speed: 2400 rpm
